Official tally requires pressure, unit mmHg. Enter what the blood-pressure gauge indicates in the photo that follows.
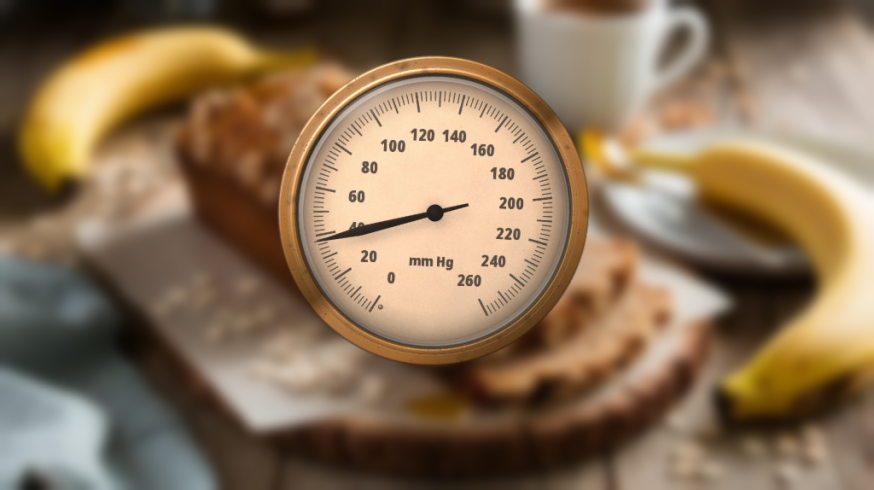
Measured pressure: 38 mmHg
